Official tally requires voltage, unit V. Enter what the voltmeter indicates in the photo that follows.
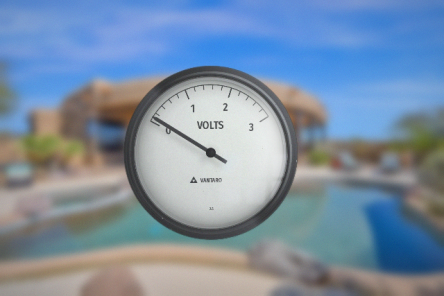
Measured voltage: 0.1 V
